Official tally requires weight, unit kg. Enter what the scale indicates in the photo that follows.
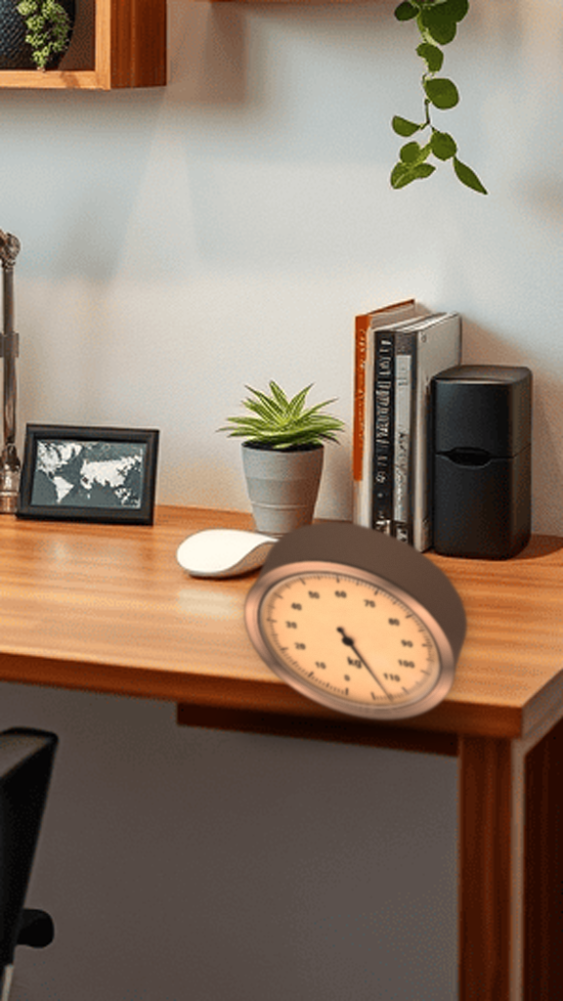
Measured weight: 115 kg
